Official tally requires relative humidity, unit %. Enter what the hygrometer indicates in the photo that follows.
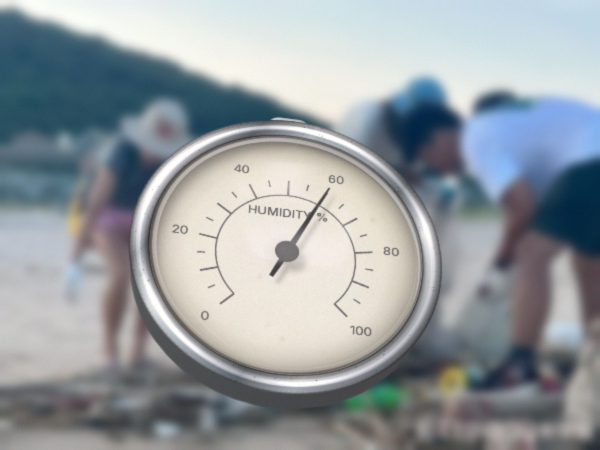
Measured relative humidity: 60 %
